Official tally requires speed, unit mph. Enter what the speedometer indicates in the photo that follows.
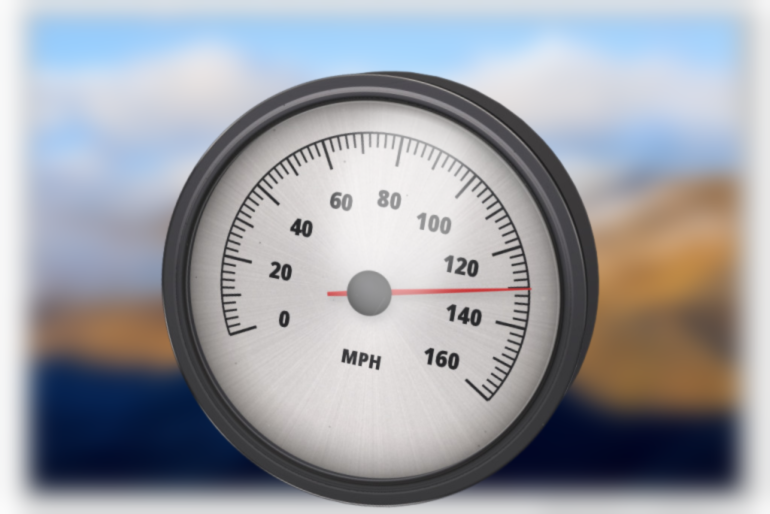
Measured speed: 130 mph
